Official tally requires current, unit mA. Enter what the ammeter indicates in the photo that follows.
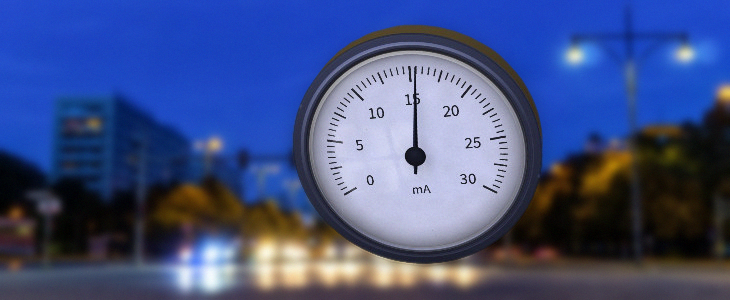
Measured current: 15.5 mA
